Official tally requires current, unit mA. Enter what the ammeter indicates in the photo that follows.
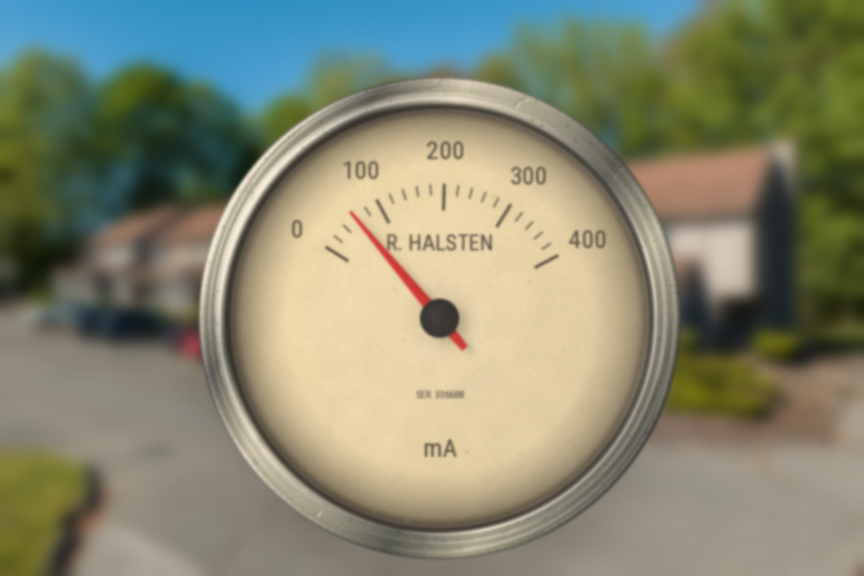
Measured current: 60 mA
